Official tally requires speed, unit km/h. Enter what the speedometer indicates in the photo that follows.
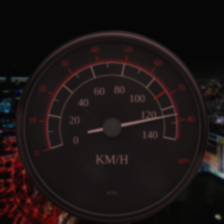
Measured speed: 125 km/h
